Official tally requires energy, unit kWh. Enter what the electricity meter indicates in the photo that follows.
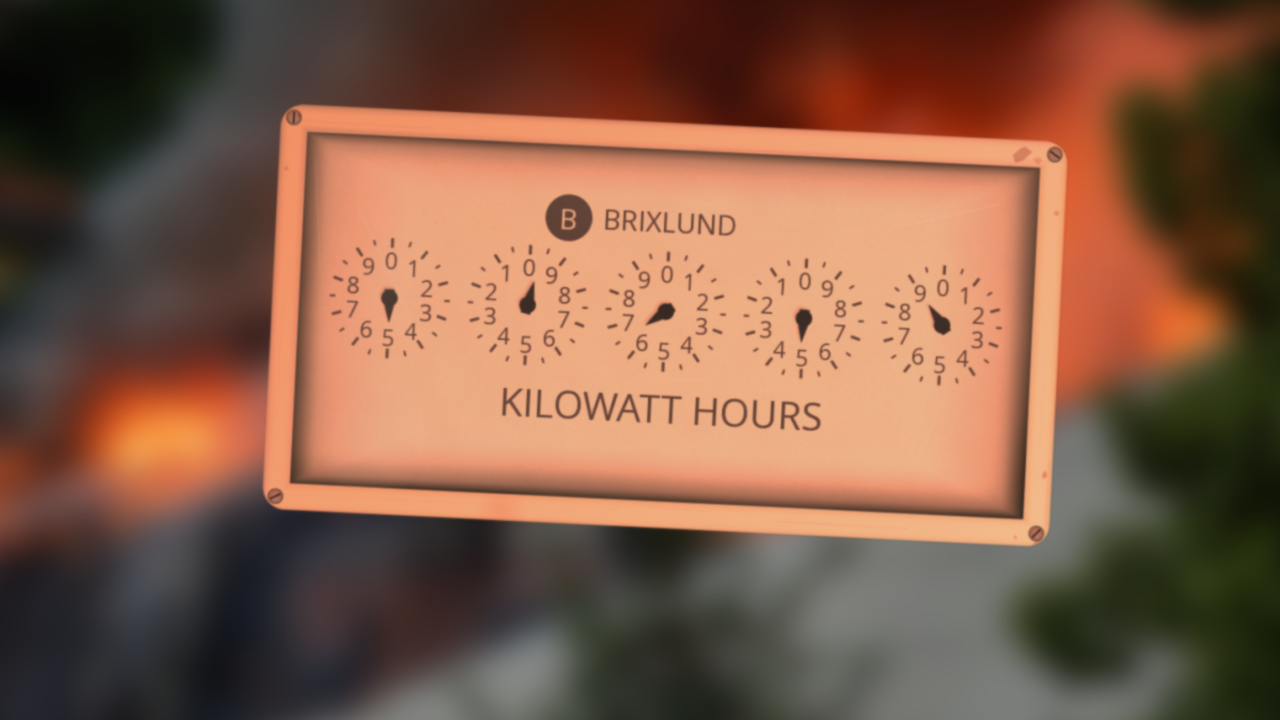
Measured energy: 49649 kWh
